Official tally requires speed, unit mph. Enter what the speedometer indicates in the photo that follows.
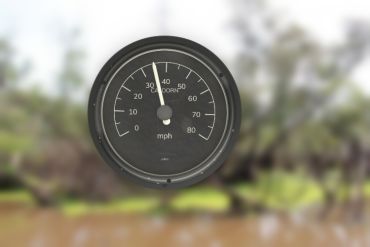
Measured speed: 35 mph
